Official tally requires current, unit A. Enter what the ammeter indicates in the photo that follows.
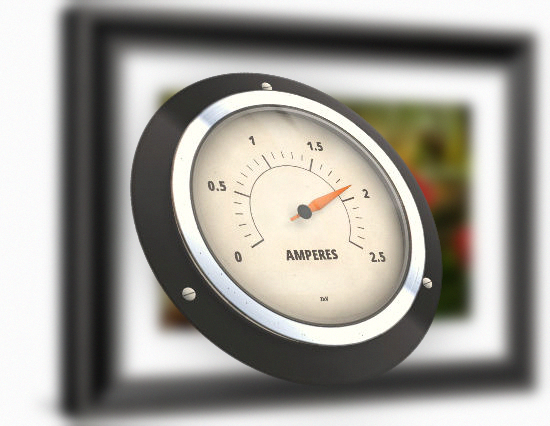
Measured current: 1.9 A
